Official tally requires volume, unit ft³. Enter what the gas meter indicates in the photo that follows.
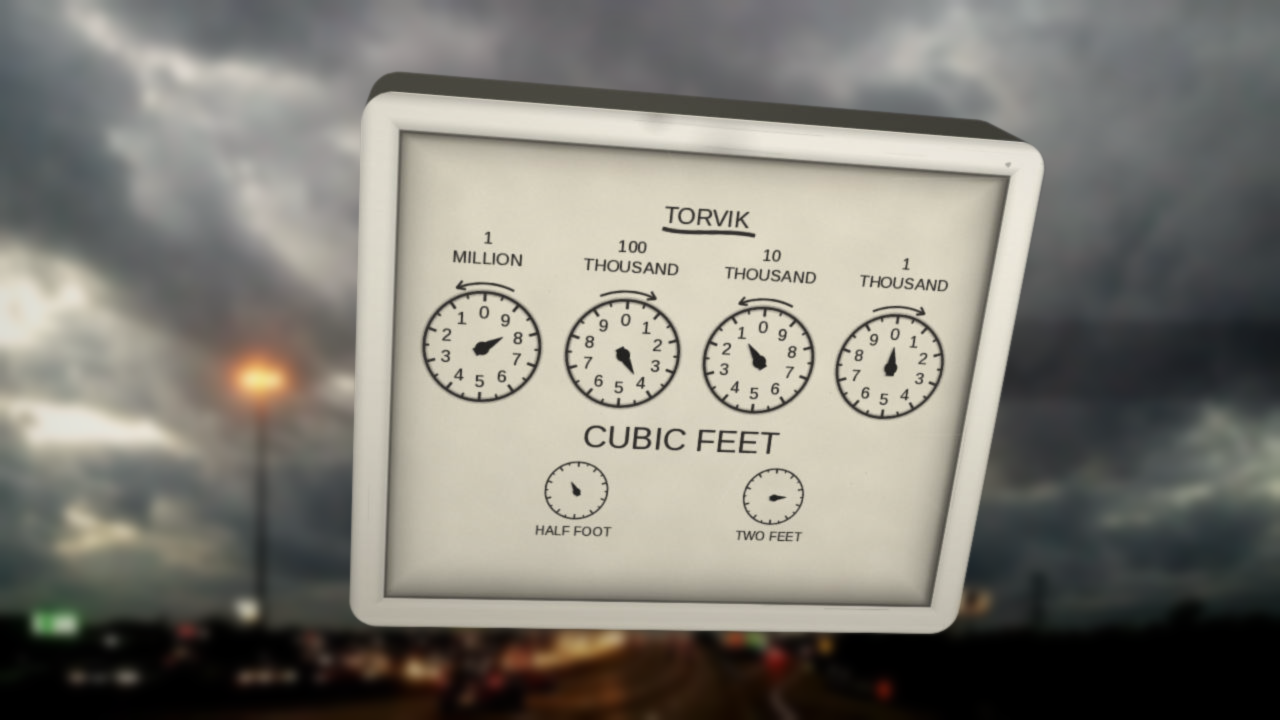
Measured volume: 841000 ft³
